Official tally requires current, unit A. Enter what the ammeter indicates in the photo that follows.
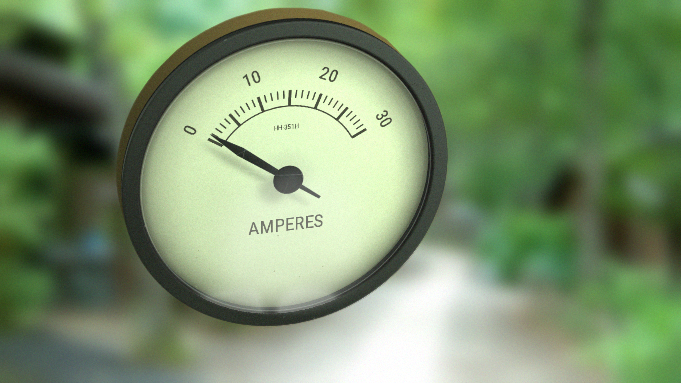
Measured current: 1 A
